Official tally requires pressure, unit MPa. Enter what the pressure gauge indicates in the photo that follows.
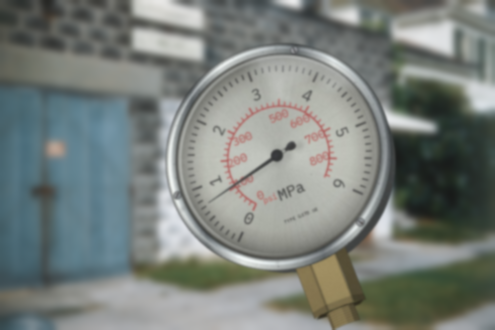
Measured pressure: 0.7 MPa
